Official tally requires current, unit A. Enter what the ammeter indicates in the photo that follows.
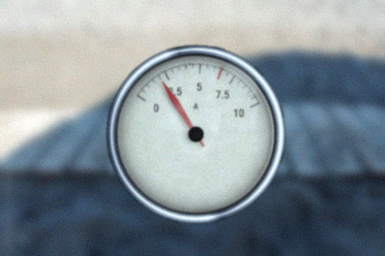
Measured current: 2 A
